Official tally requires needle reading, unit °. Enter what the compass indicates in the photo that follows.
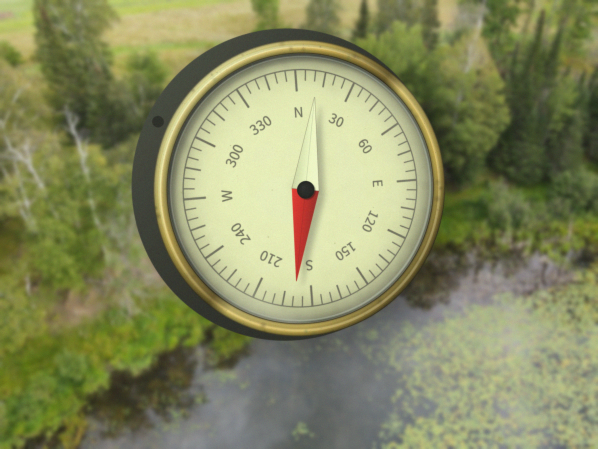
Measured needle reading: 190 °
